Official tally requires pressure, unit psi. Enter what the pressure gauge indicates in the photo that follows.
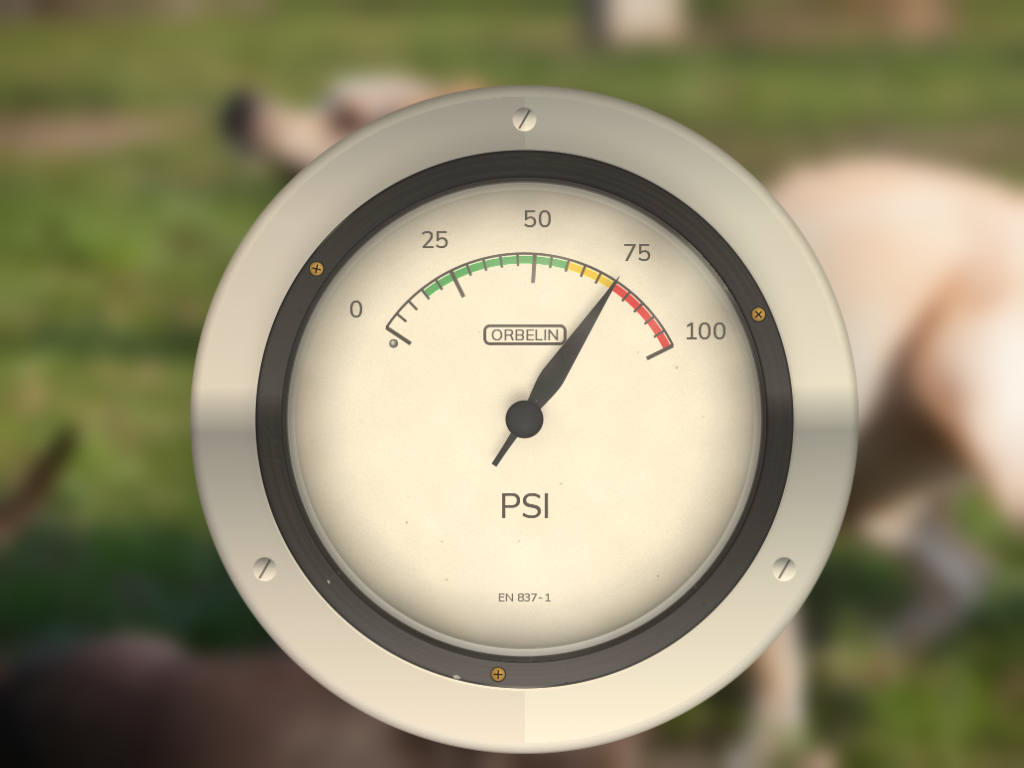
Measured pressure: 75 psi
